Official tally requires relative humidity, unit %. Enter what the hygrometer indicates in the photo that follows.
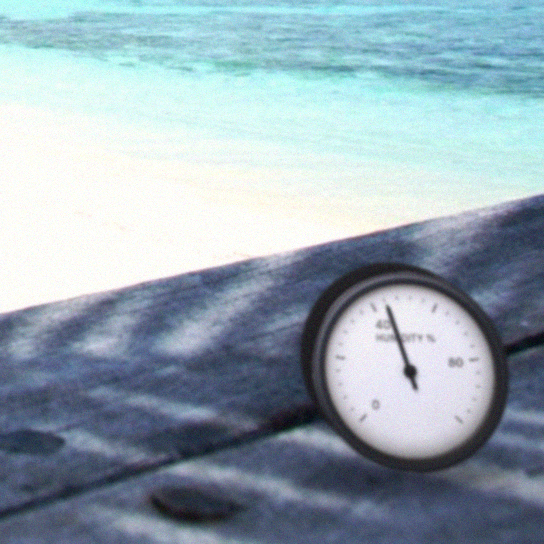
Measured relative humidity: 44 %
